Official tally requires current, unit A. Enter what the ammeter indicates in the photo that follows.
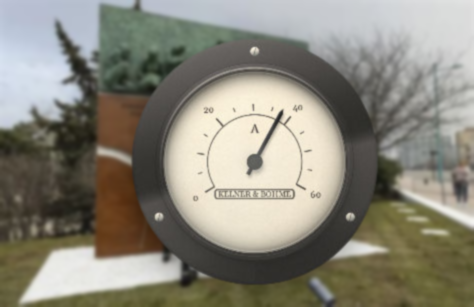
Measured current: 37.5 A
